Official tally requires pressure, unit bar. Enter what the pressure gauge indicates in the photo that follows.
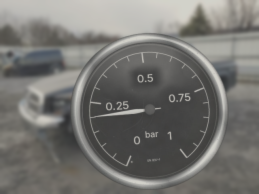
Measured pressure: 0.2 bar
